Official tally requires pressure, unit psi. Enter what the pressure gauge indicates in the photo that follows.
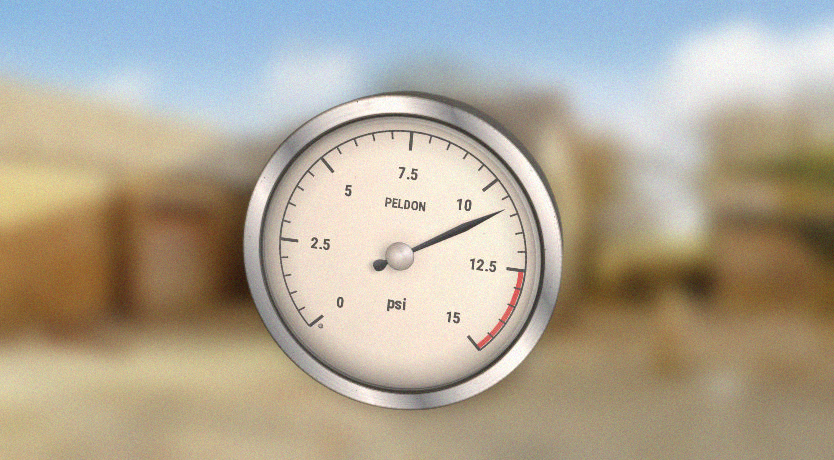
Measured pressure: 10.75 psi
